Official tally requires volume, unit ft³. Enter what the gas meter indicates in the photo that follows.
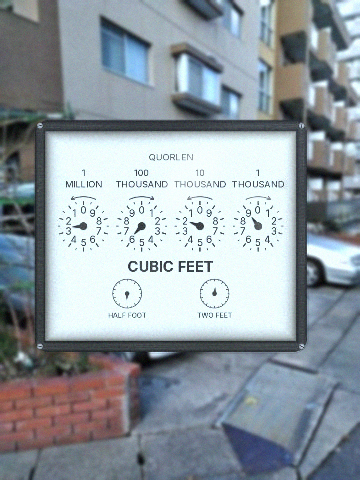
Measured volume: 261900 ft³
